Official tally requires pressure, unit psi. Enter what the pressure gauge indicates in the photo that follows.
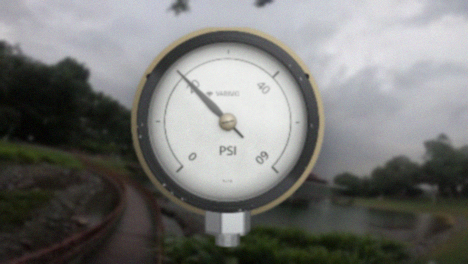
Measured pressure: 20 psi
